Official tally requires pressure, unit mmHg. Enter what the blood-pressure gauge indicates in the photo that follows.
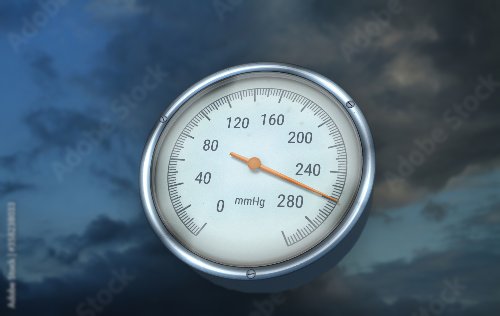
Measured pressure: 260 mmHg
